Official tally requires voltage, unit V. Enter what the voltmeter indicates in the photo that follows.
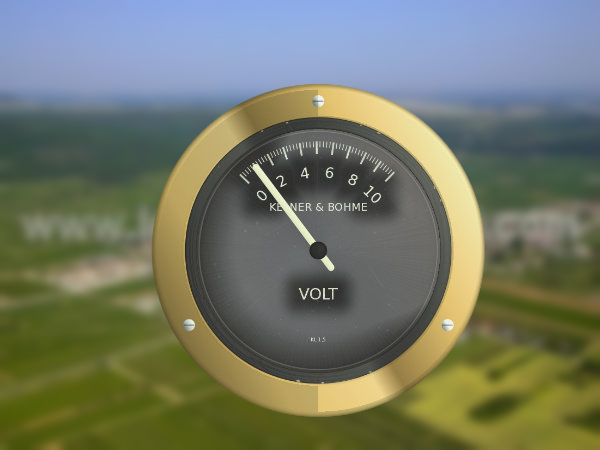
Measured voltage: 1 V
